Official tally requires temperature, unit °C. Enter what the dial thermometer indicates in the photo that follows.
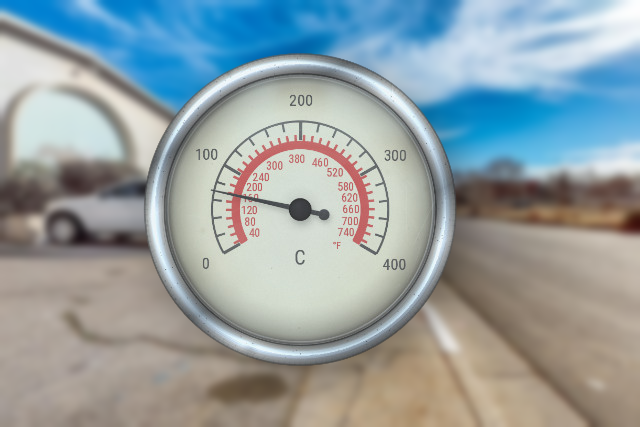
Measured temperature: 70 °C
